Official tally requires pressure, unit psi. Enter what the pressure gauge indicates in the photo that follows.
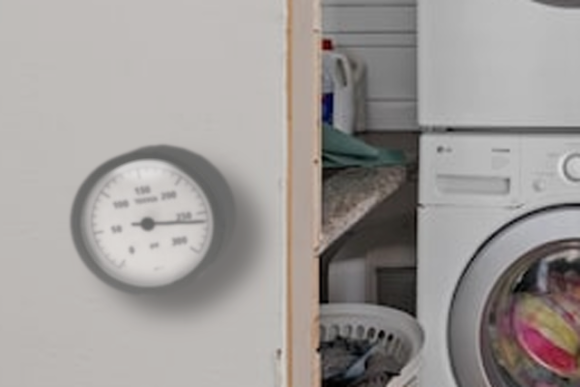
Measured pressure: 260 psi
